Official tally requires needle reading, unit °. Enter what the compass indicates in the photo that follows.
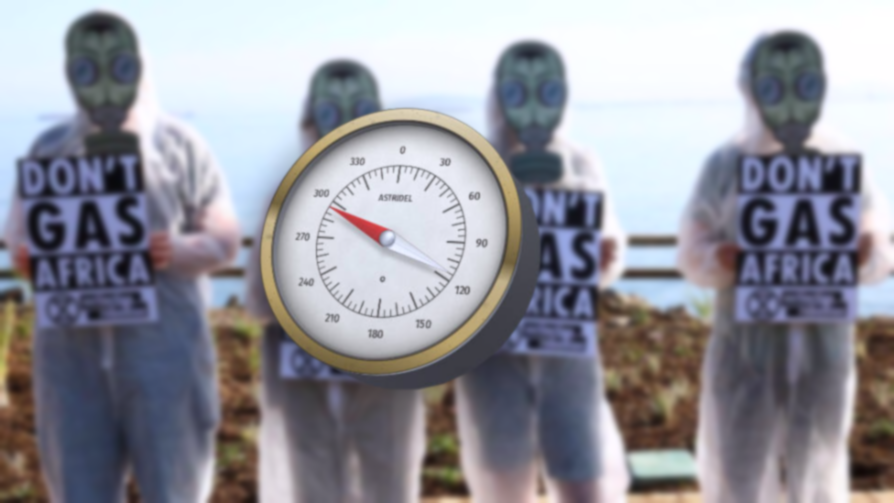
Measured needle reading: 295 °
